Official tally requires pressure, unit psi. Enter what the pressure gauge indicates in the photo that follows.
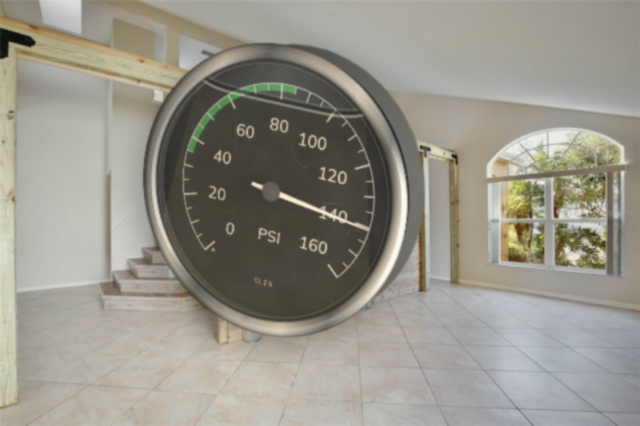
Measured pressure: 140 psi
